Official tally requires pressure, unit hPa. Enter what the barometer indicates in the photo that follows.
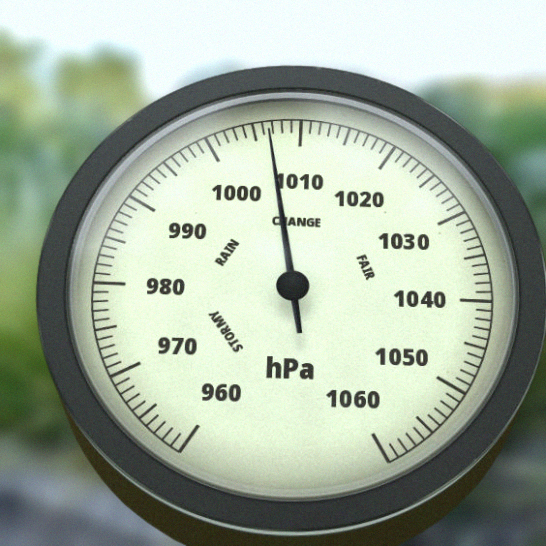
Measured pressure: 1006.5 hPa
